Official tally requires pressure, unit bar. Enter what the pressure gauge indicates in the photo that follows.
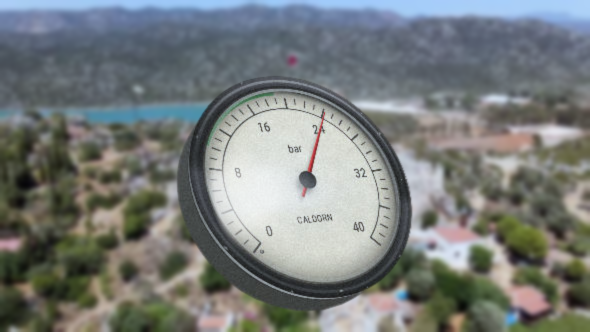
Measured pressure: 24 bar
